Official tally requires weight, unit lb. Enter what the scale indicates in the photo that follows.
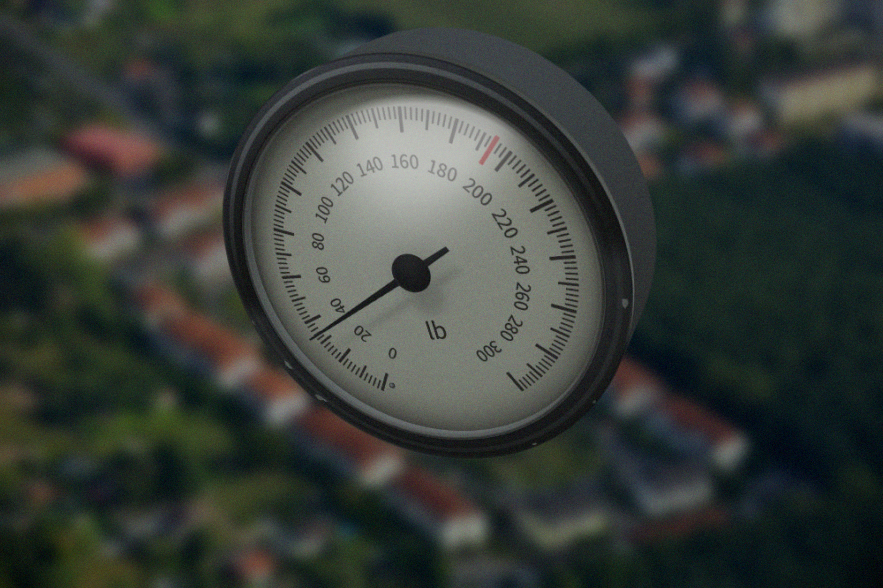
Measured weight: 34 lb
